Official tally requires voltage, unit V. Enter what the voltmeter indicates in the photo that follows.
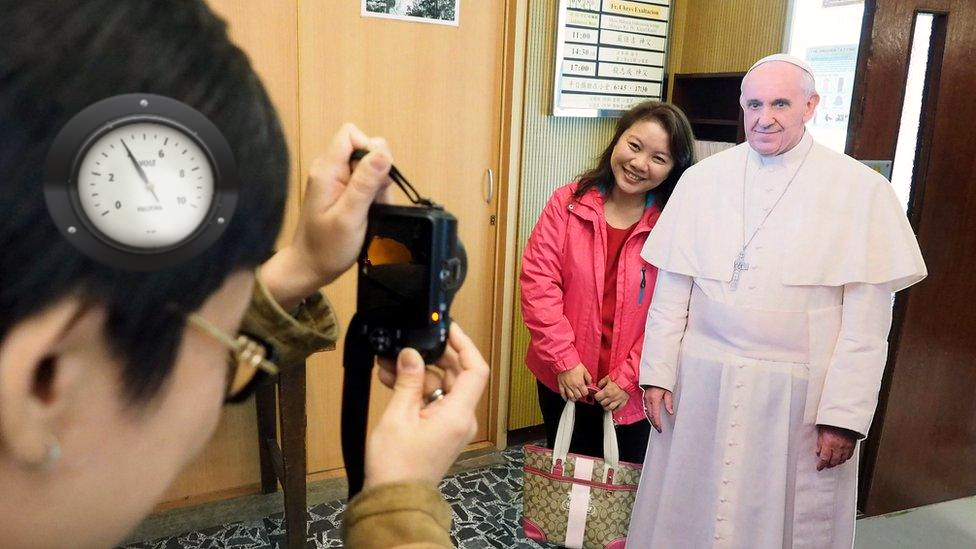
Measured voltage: 4 V
